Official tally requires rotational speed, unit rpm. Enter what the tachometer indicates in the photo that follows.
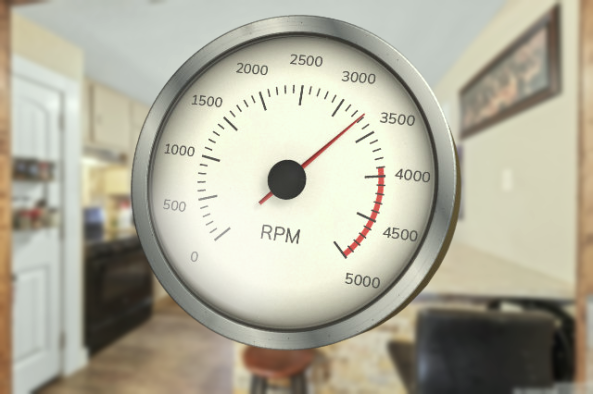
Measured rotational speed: 3300 rpm
